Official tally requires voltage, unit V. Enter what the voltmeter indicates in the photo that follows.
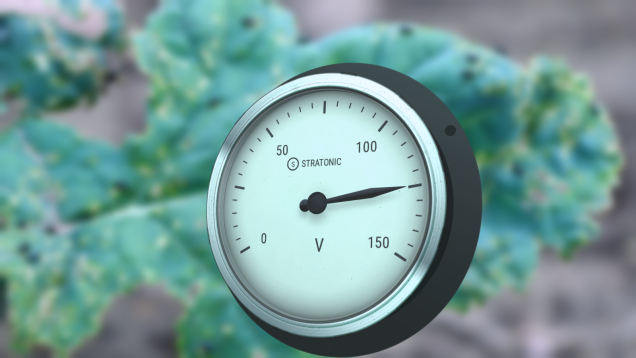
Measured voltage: 125 V
